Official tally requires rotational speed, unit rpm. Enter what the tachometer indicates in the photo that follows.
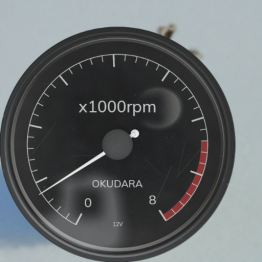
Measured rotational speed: 800 rpm
